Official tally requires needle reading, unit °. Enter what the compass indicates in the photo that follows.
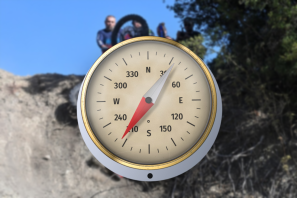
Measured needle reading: 215 °
